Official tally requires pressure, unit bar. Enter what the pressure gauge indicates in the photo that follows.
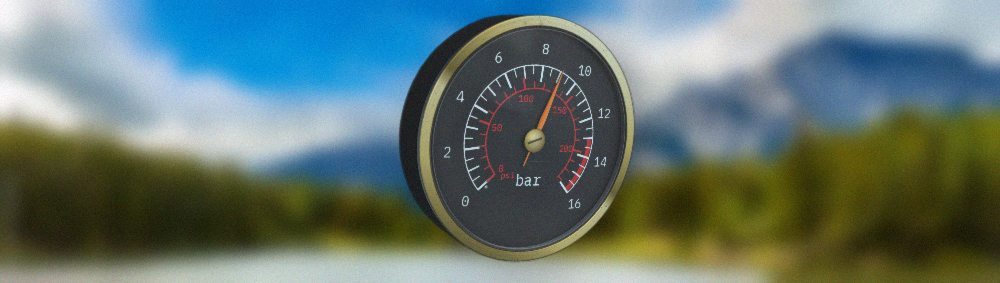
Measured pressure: 9 bar
